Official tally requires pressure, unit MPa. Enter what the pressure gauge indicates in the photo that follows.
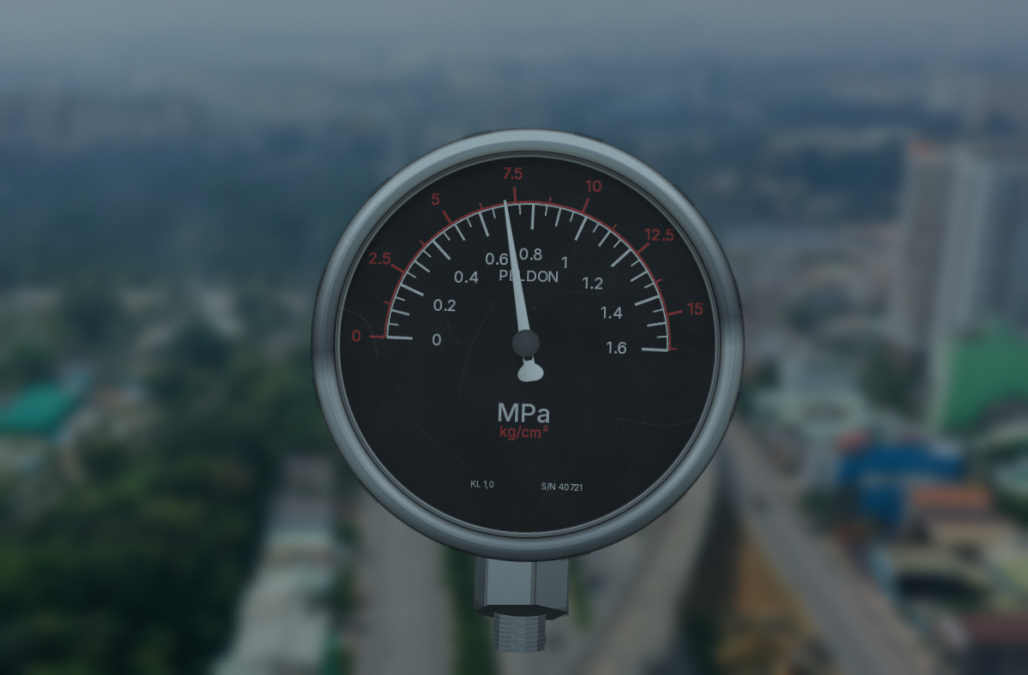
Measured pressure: 0.7 MPa
